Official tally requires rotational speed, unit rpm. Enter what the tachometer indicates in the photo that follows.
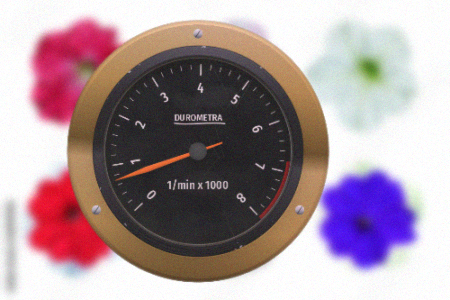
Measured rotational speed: 700 rpm
